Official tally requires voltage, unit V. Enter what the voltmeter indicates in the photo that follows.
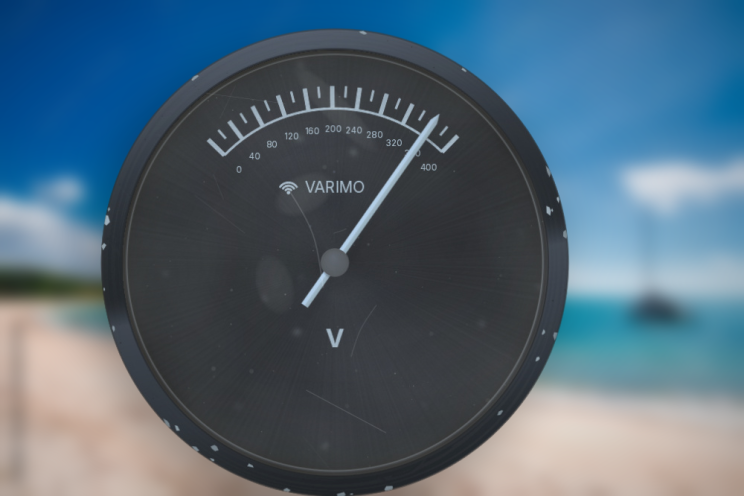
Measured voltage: 360 V
